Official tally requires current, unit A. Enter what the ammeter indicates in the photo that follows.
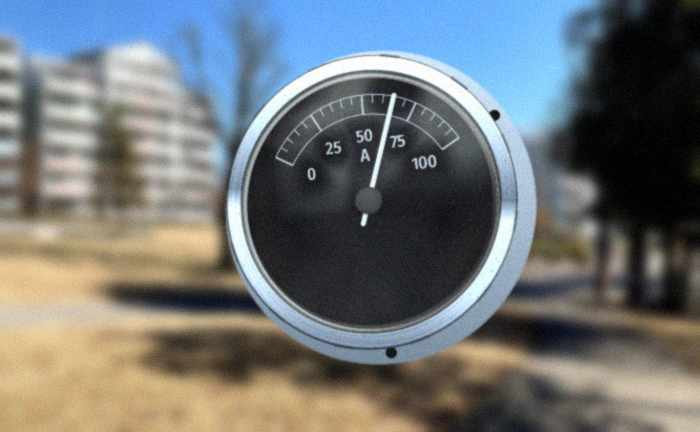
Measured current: 65 A
